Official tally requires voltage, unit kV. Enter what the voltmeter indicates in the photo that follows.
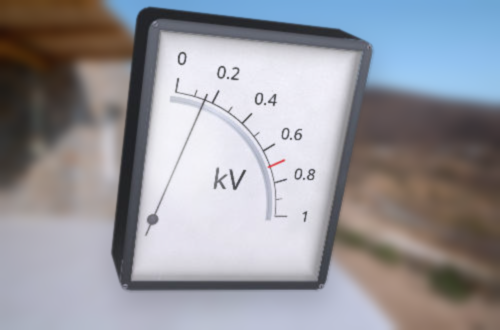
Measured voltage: 0.15 kV
